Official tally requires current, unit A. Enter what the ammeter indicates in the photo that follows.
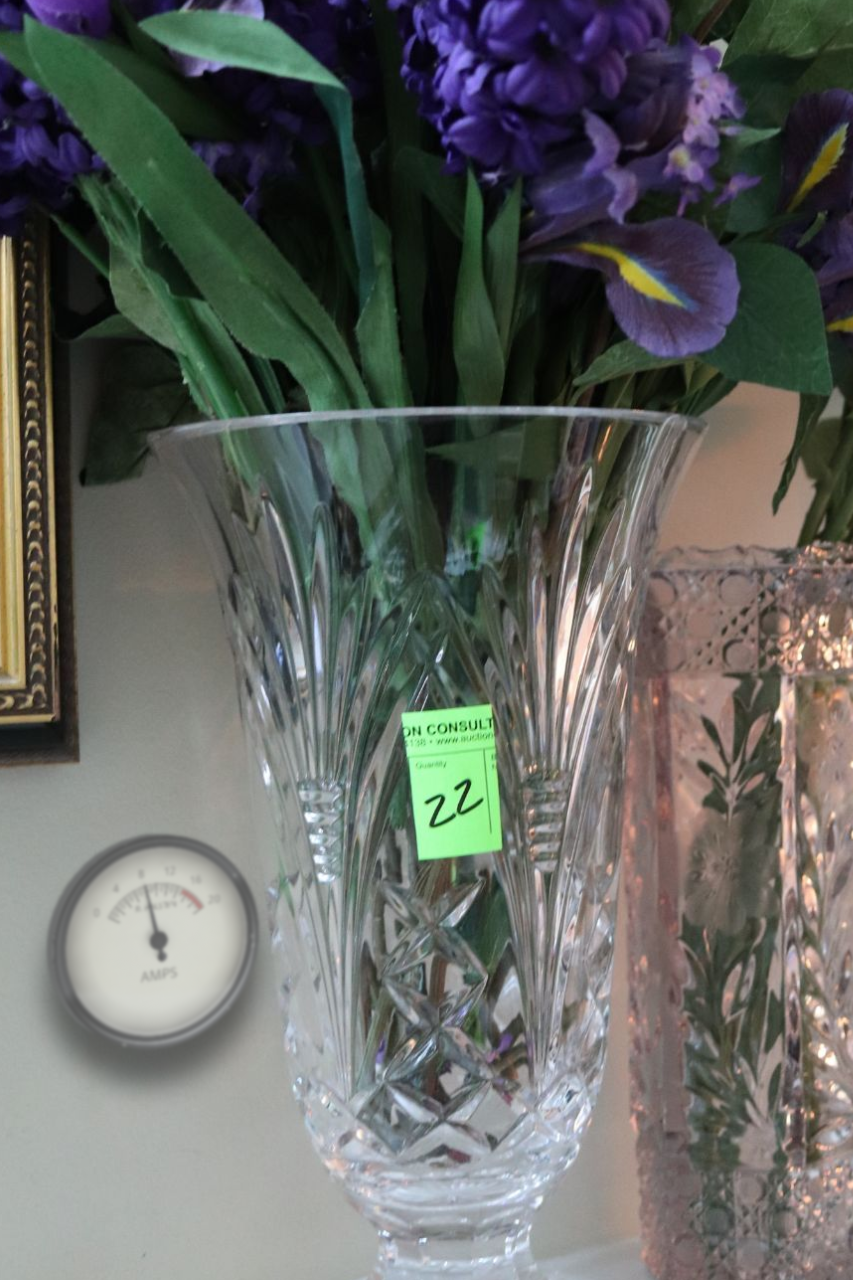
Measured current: 8 A
